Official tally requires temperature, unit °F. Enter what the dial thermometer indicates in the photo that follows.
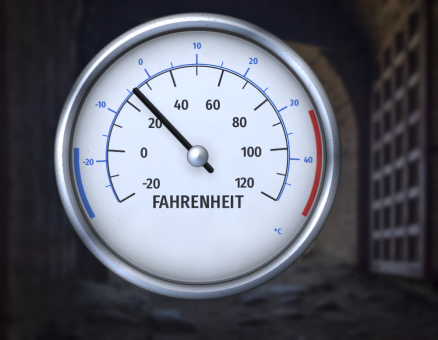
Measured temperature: 25 °F
